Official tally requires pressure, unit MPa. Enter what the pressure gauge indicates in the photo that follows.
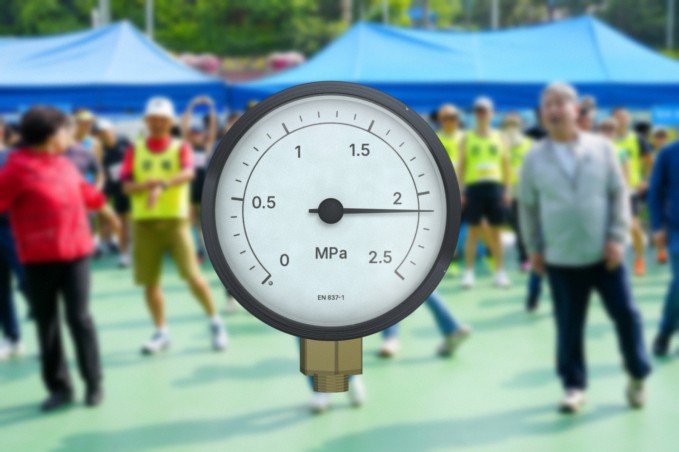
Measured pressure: 2.1 MPa
